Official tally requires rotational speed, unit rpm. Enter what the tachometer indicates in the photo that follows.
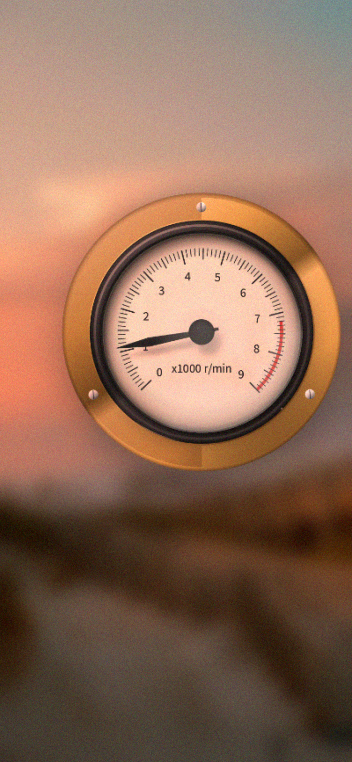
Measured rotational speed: 1100 rpm
